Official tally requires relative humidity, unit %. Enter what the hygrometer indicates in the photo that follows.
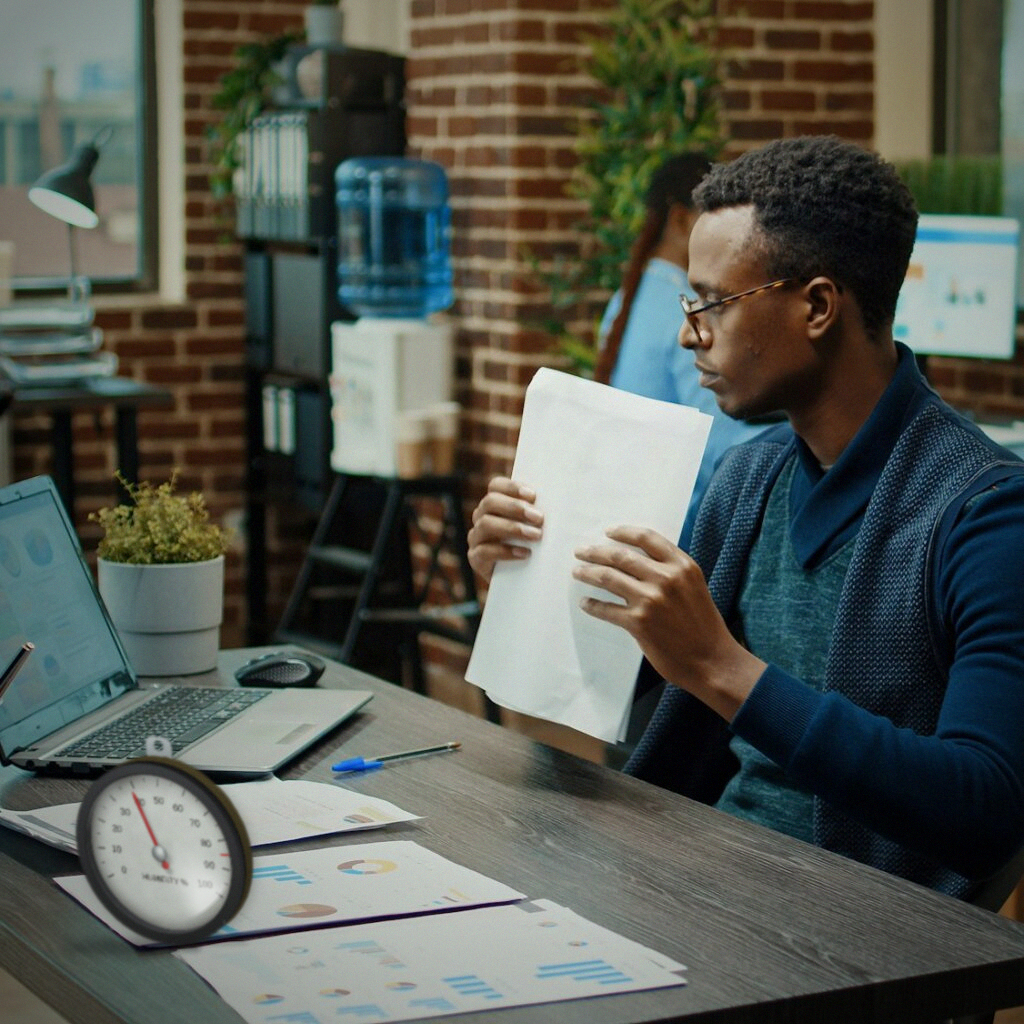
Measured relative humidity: 40 %
